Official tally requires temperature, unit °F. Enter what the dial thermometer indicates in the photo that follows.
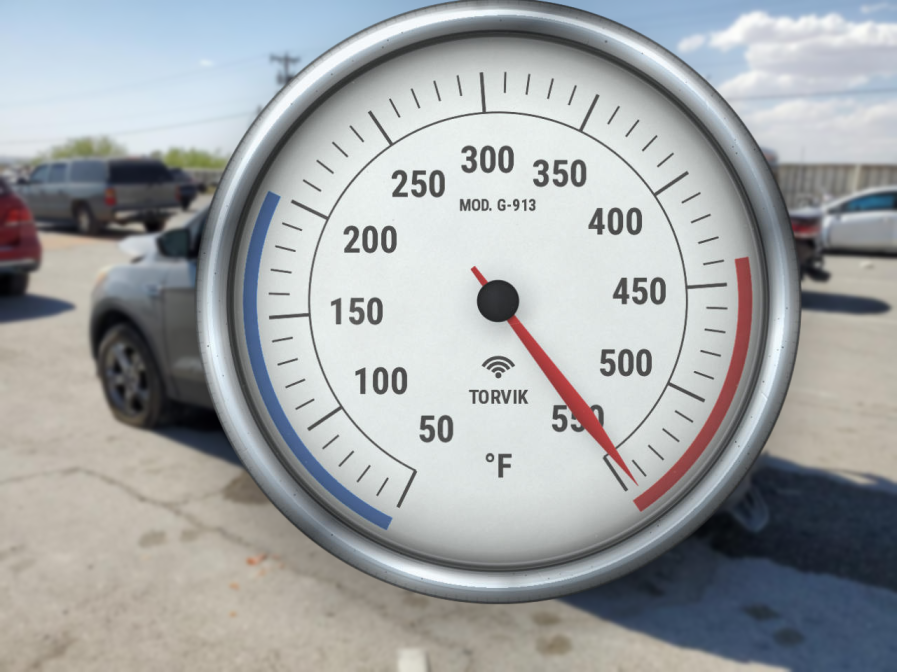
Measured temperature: 545 °F
